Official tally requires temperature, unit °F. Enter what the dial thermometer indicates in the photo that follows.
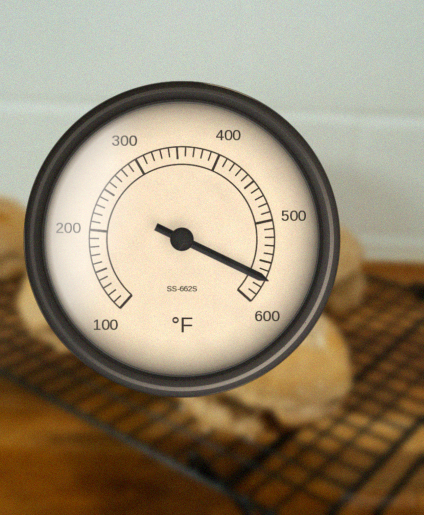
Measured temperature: 570 °F
